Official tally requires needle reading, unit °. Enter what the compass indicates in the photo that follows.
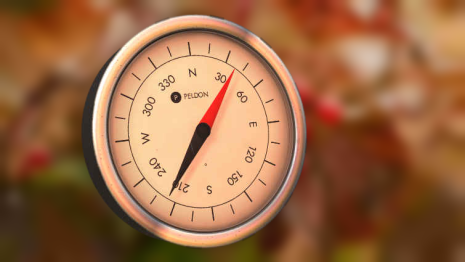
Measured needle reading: 37.5 °
